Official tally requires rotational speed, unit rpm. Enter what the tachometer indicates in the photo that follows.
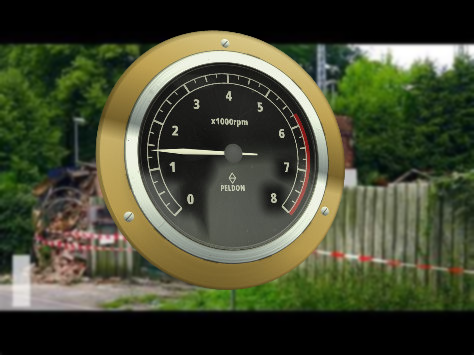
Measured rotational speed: 1375 rpm
